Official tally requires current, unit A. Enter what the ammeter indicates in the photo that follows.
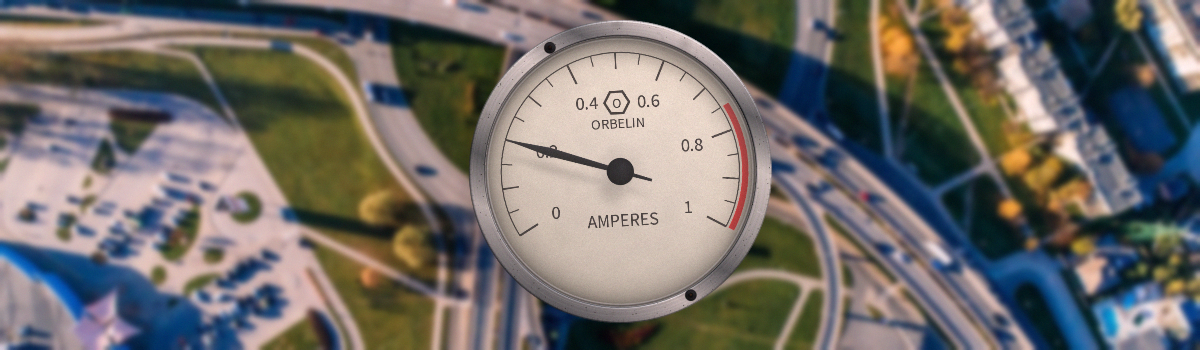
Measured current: 0.2 A
